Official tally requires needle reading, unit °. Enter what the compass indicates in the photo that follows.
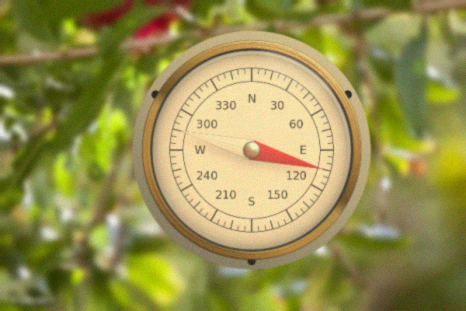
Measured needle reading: 105 °
